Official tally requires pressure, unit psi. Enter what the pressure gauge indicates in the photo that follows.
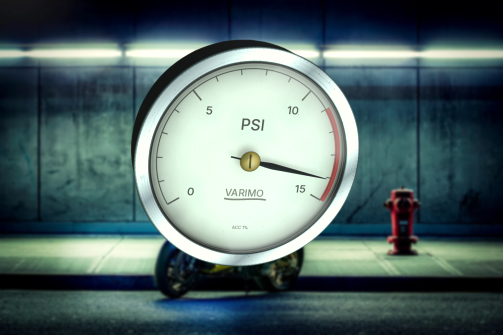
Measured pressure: 14 psi
